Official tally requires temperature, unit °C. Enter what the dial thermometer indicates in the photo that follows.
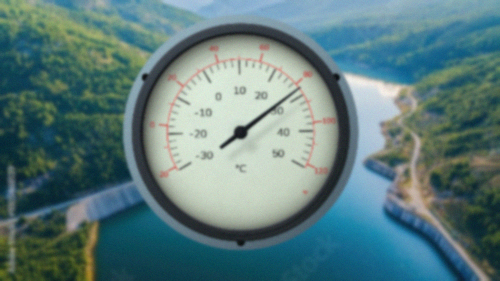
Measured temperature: 28 °C
